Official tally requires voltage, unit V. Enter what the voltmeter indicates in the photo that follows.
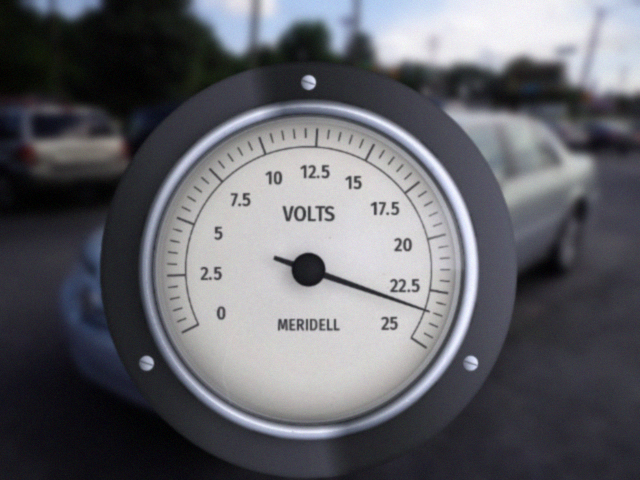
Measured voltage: 23.5 V
